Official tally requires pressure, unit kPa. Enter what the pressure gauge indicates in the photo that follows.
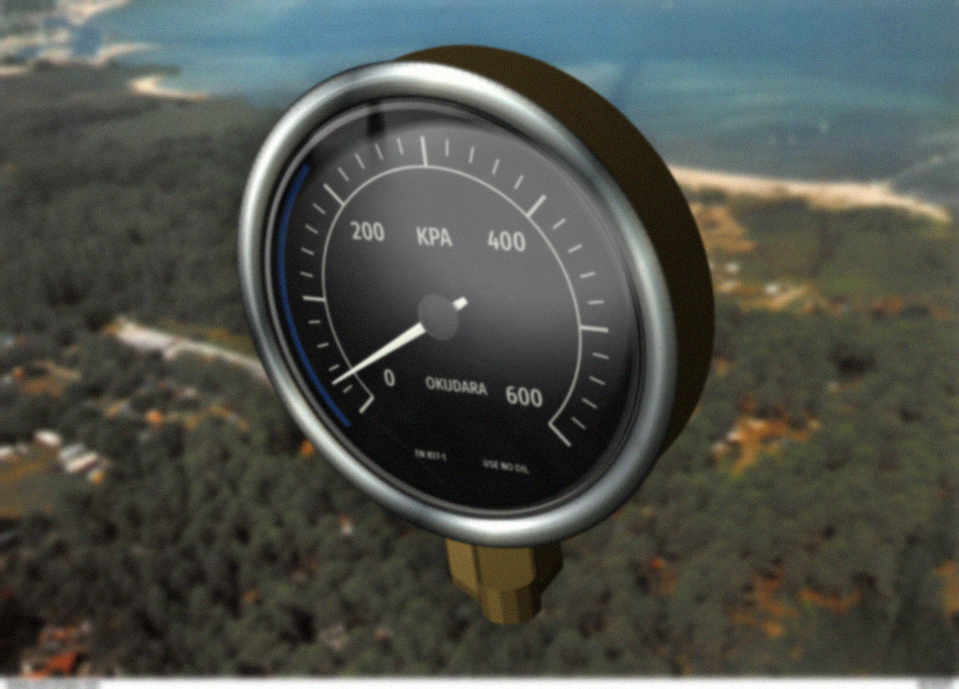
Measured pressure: 30 kPa
